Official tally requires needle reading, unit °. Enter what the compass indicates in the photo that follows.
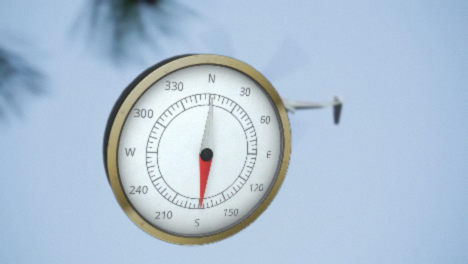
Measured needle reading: 180 °
